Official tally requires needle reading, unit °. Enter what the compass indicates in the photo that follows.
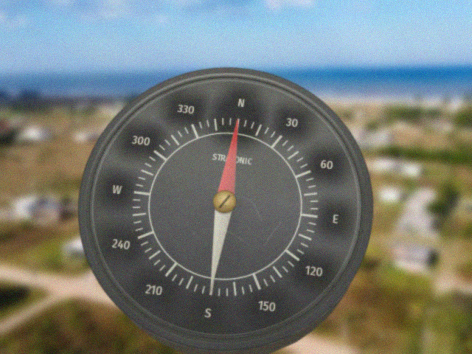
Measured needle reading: 0 °
